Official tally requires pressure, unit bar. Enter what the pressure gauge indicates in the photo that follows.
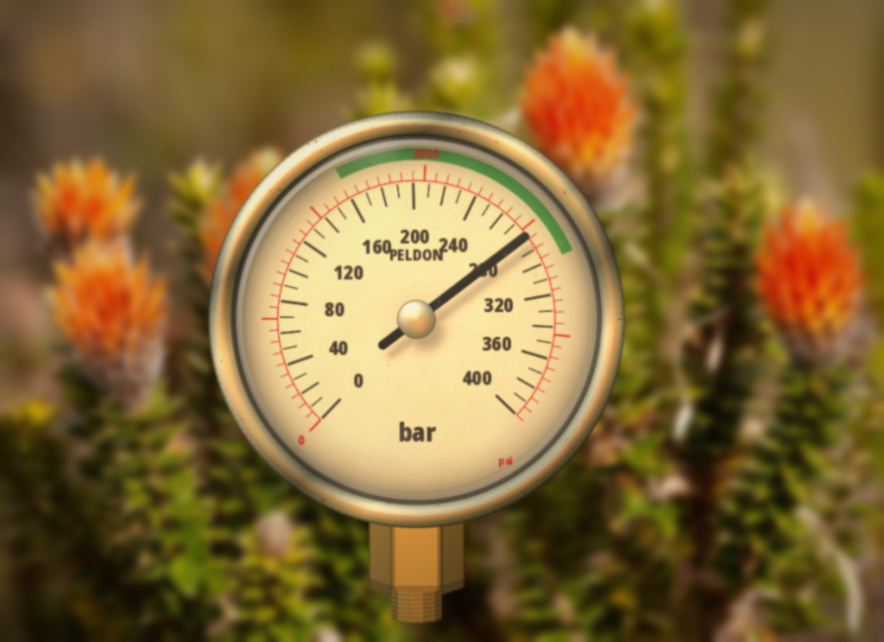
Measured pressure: 280 bar
